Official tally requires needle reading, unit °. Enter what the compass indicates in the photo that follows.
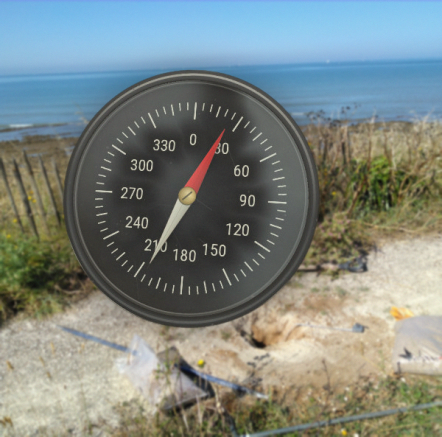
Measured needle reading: 25 °
